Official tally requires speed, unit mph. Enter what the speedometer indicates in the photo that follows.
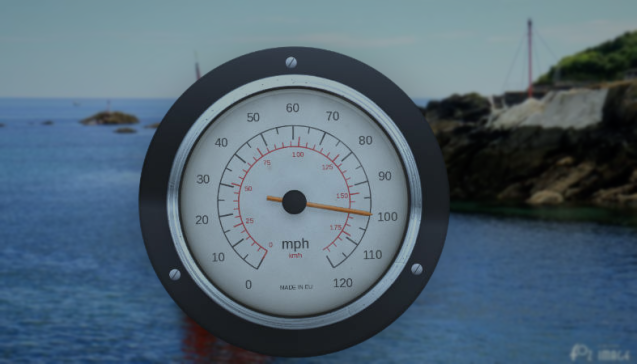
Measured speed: 100 mph
